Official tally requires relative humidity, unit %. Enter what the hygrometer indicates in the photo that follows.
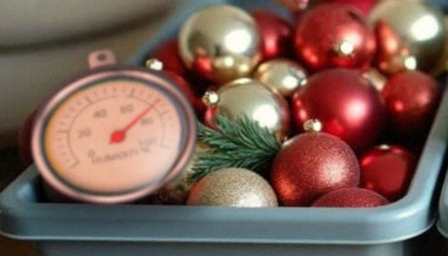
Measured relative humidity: 72 %
